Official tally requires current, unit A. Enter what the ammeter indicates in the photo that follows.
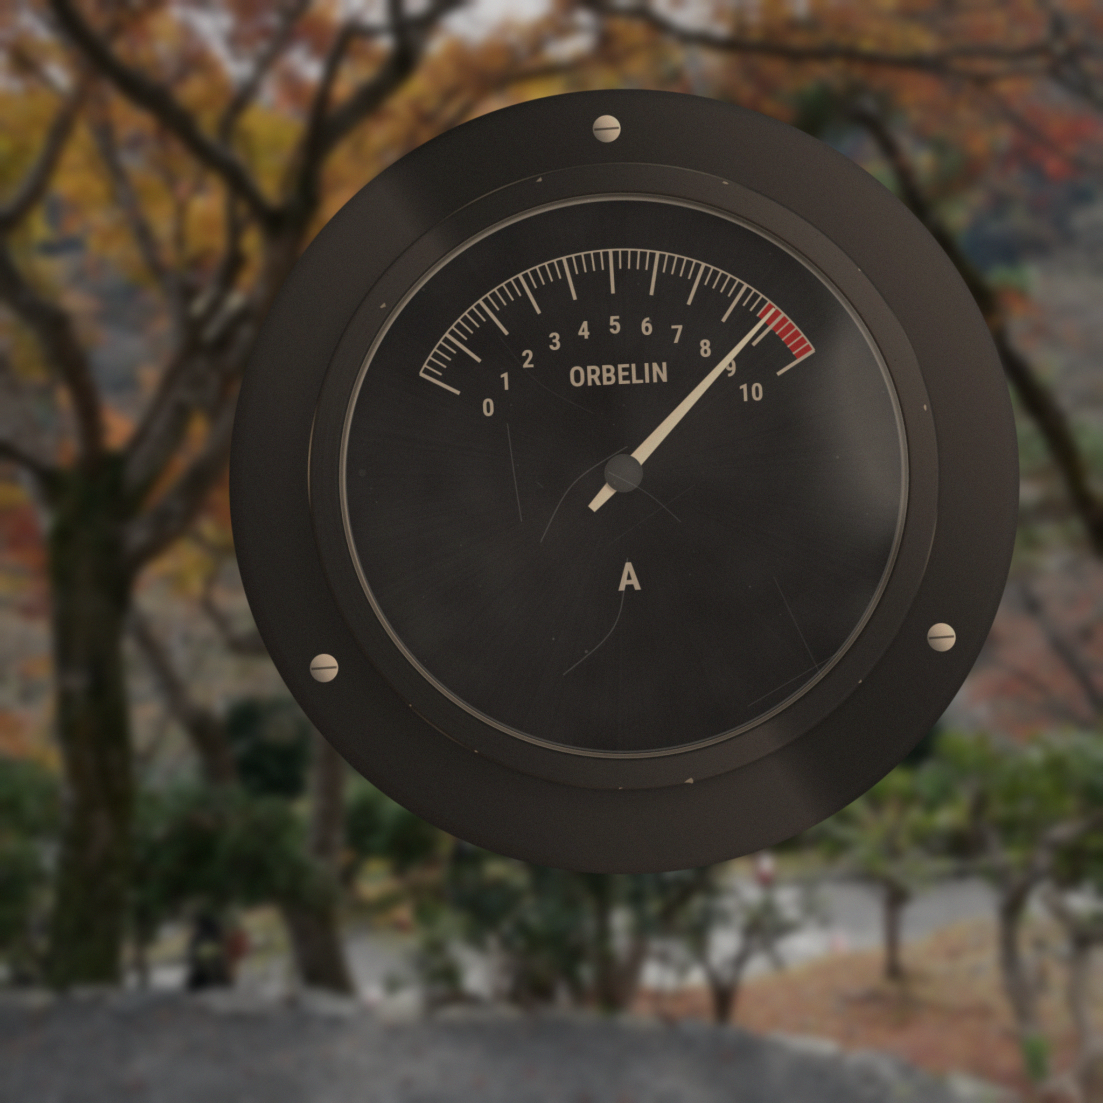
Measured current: 8.8 A
